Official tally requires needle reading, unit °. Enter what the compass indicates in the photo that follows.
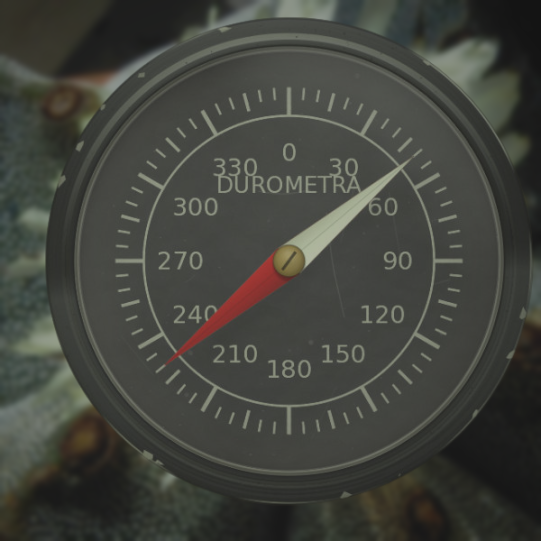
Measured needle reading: 230 °
